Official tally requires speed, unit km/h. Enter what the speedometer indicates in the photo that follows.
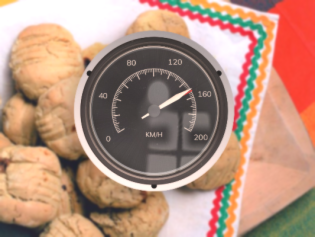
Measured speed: 150 km/h
